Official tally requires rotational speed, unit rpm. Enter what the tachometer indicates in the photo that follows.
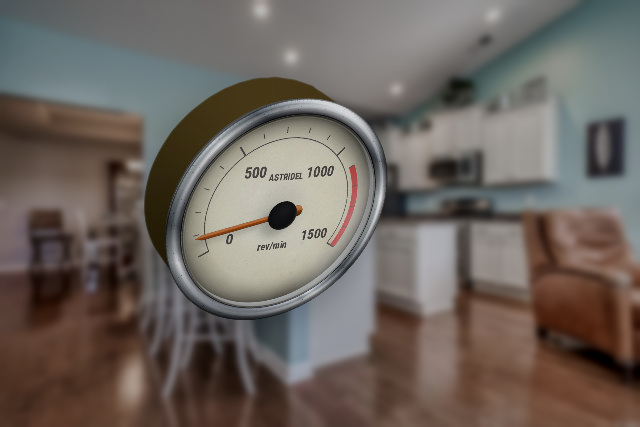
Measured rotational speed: 100 rpm
